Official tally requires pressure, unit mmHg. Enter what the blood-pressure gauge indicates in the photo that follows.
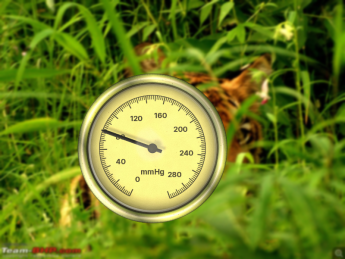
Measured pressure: 80 mmHg
